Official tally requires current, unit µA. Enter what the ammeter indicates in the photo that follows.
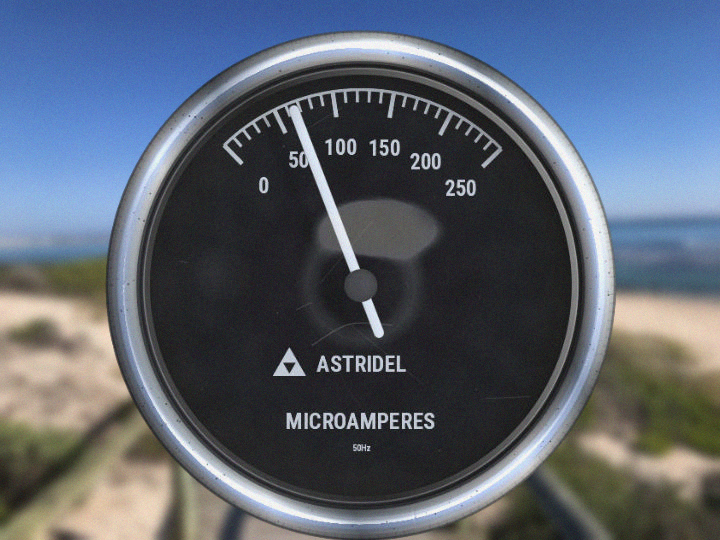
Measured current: 65 µA
